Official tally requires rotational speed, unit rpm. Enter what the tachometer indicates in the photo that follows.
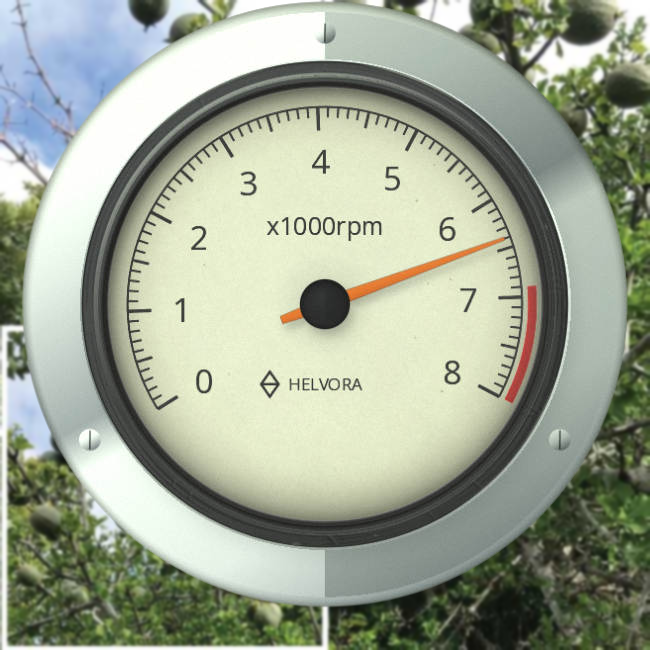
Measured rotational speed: 6400 rpm
